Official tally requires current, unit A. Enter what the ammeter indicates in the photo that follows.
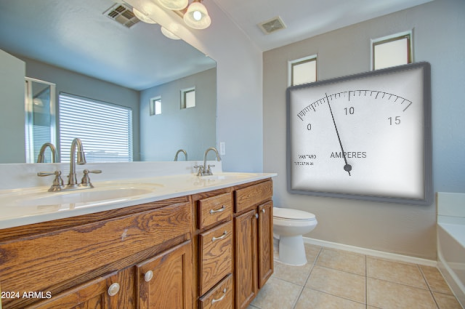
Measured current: 7.5 A
